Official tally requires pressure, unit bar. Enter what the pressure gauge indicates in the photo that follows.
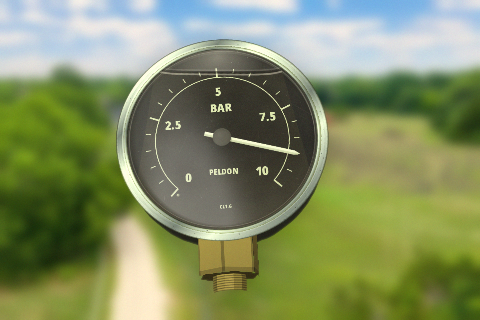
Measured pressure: 9 bar
